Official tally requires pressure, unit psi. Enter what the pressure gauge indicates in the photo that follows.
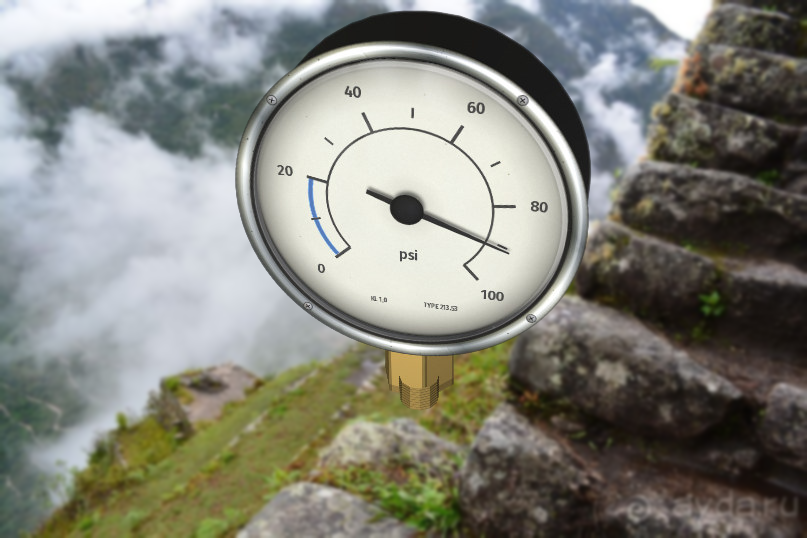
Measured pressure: 90 psi
